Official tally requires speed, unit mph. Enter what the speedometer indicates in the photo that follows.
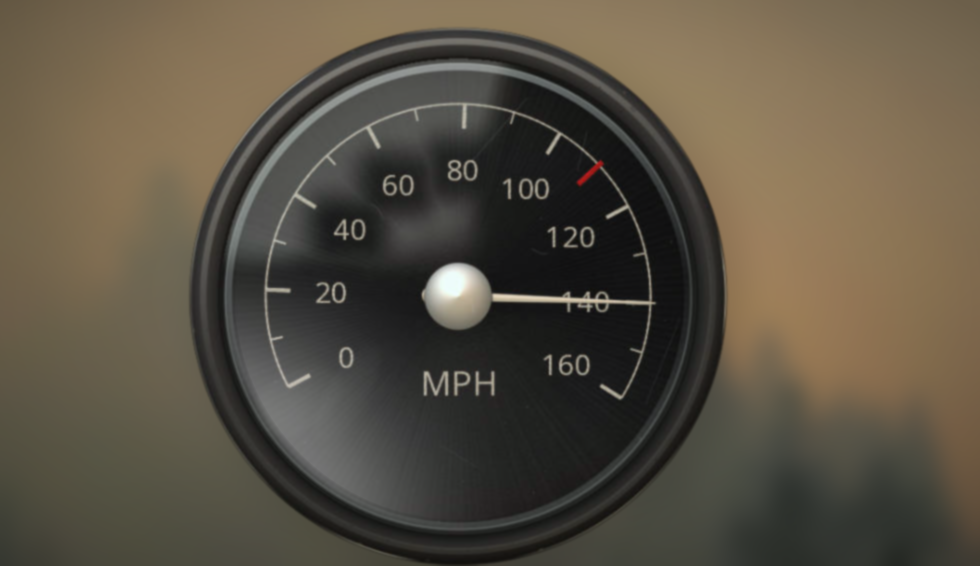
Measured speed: 140 mph
